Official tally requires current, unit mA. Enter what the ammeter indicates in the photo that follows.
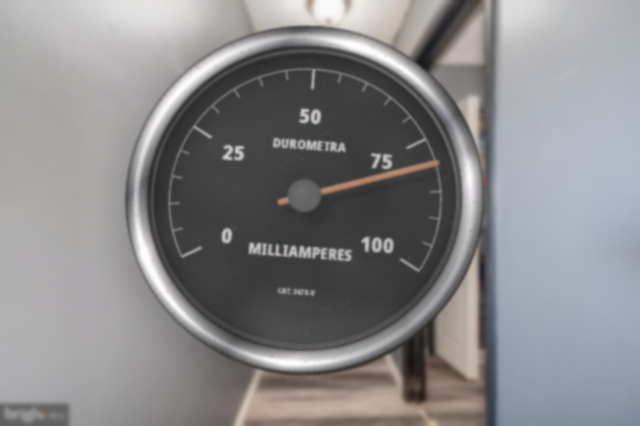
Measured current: 80 mA
